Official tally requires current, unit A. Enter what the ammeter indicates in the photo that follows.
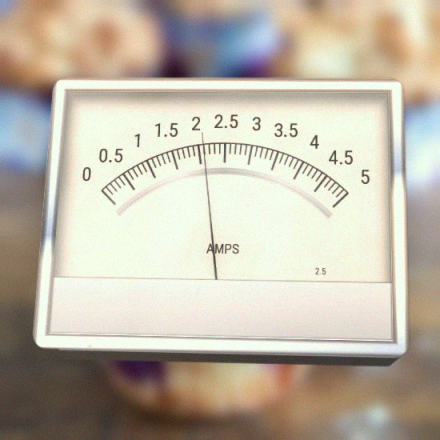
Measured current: 2.1 A
